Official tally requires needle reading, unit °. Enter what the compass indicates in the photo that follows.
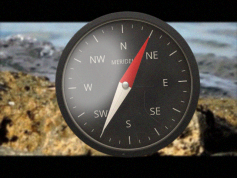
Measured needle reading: 30 °
